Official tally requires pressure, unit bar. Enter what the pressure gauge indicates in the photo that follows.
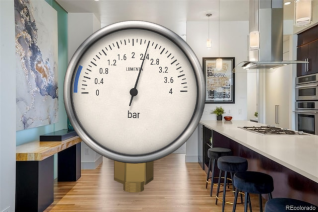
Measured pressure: 2.4 bar
